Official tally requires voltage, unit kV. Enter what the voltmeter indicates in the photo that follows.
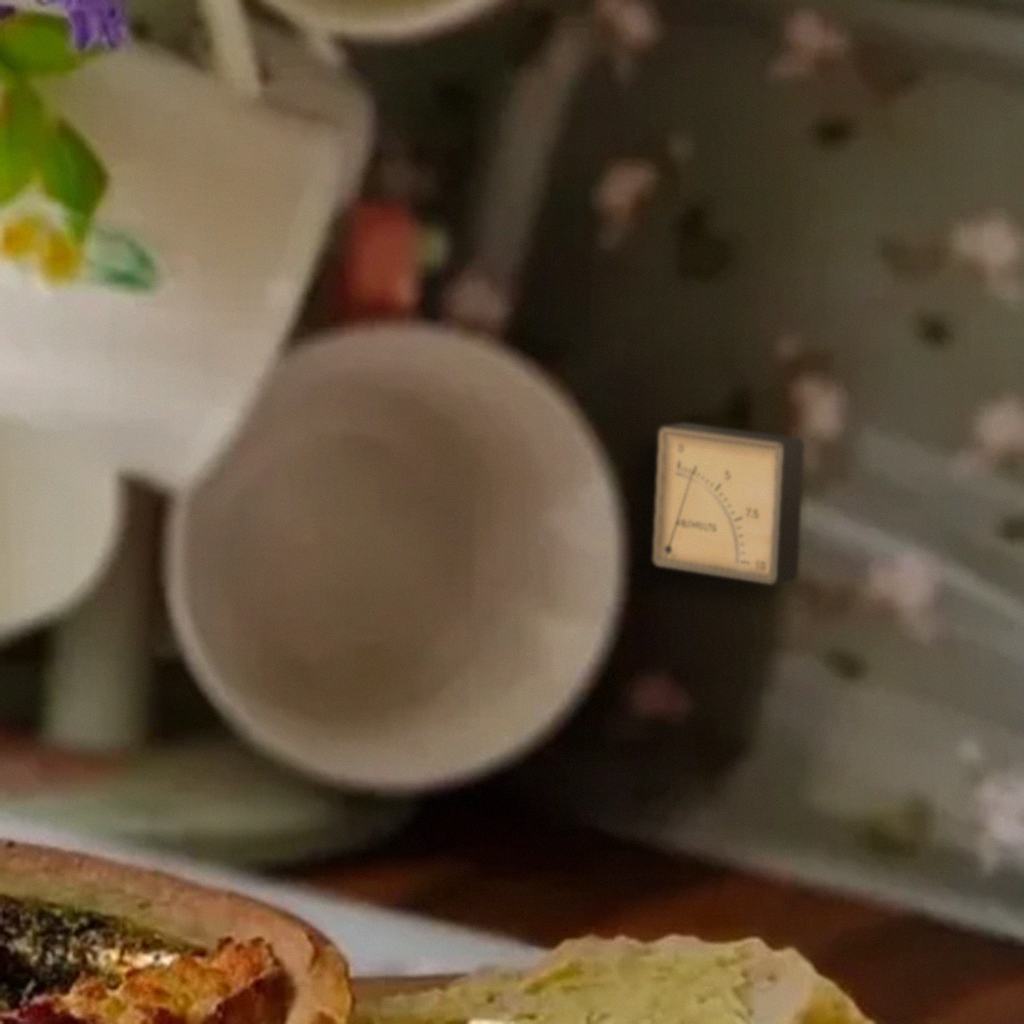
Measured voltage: 2.5 kV
